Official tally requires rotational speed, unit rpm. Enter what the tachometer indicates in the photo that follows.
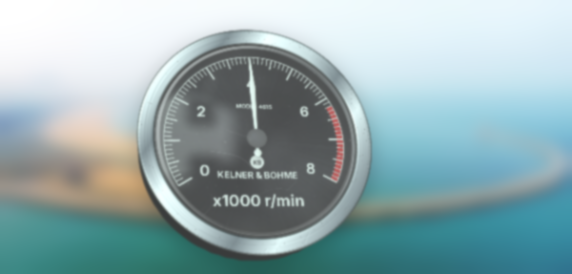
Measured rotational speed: 4000 rpm
